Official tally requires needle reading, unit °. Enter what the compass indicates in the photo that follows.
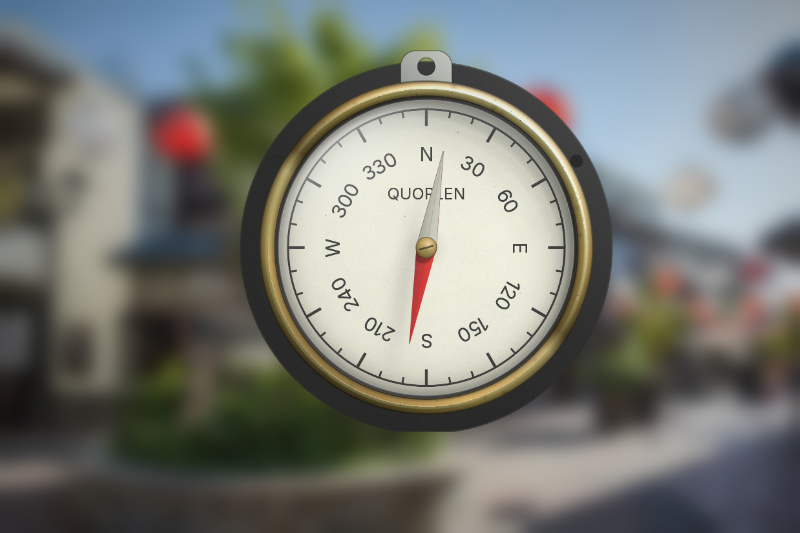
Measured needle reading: 190 °
